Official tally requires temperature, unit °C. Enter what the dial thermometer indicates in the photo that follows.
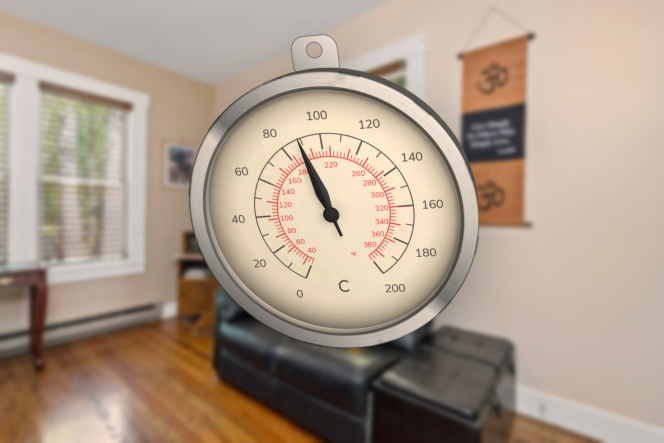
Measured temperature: 90 °C
